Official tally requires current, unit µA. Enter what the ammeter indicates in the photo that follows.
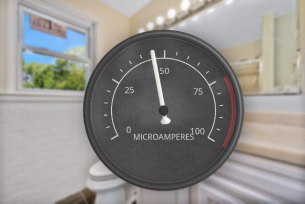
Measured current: 45 µA
